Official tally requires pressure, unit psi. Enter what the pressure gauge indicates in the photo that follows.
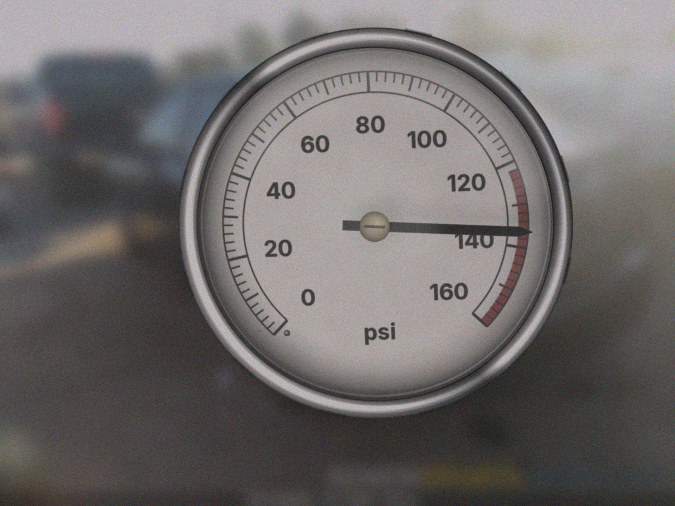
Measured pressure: 136 psi
